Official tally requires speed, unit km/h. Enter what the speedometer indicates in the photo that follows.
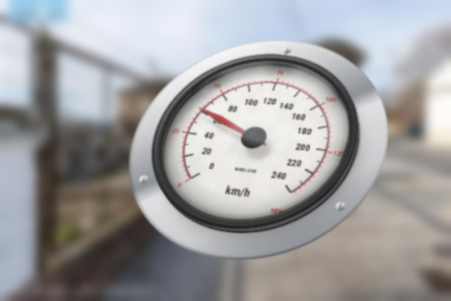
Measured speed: 60 km/h
